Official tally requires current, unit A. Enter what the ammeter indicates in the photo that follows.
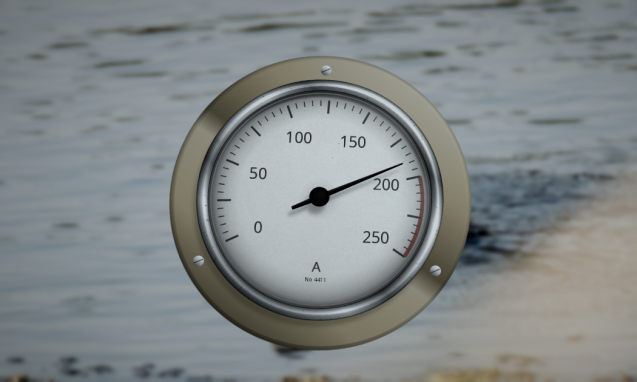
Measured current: 190 A
